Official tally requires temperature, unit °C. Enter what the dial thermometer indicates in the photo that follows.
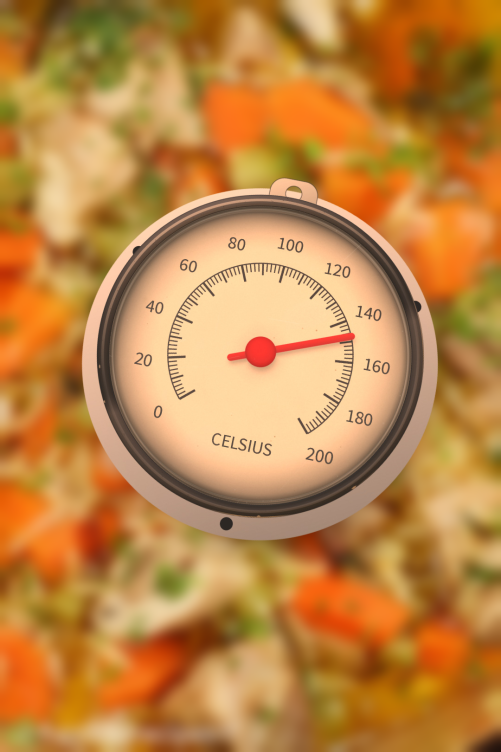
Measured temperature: 148 °C
